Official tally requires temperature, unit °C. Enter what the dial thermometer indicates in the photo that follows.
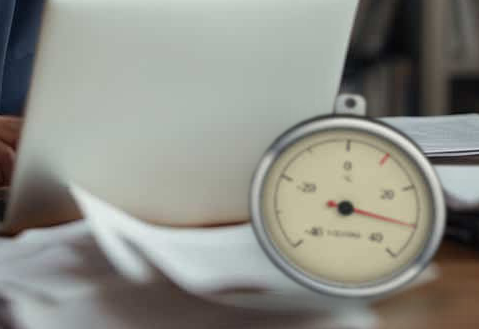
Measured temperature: 30 °C
